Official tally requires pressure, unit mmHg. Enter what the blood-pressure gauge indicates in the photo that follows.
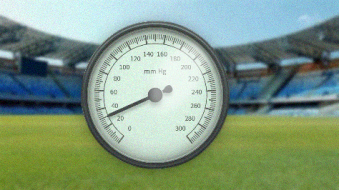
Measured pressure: 30 mmHg
